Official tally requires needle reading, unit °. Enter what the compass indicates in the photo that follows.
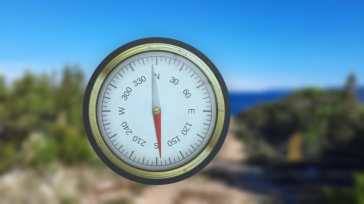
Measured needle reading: 175 °
